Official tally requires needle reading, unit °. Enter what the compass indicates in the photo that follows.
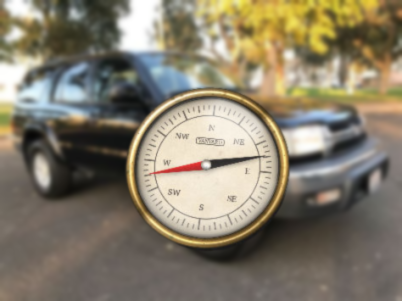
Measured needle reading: 255 °
